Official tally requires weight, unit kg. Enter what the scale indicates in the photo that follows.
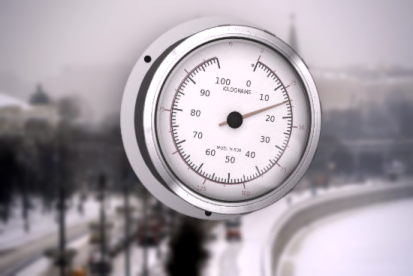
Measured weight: 15 kg
